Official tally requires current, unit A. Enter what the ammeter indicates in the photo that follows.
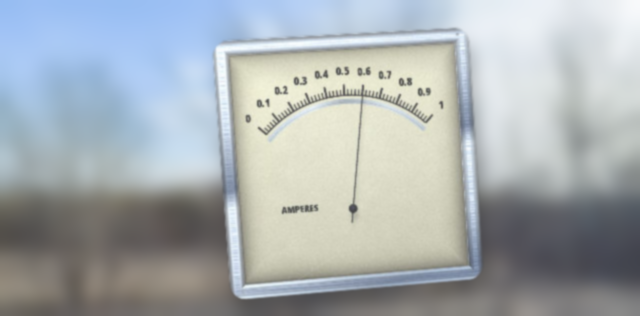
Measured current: 0.6 A
